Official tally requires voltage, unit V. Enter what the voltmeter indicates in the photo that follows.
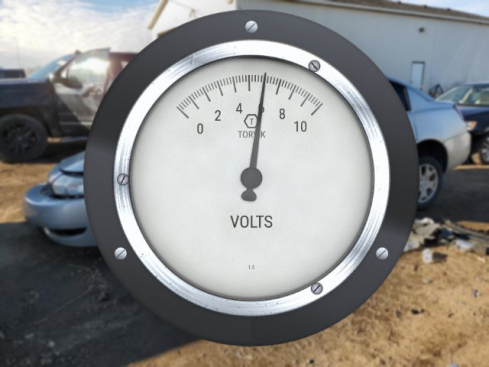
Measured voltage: 6 V
